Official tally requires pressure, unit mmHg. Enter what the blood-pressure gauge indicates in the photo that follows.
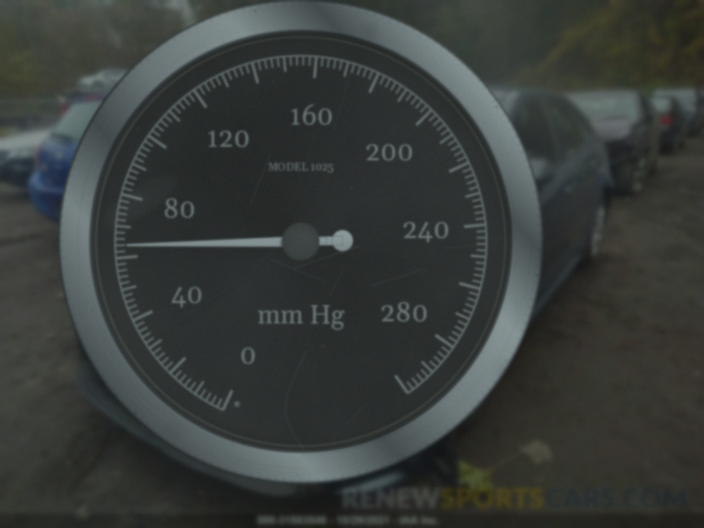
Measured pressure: 64 mmHg
